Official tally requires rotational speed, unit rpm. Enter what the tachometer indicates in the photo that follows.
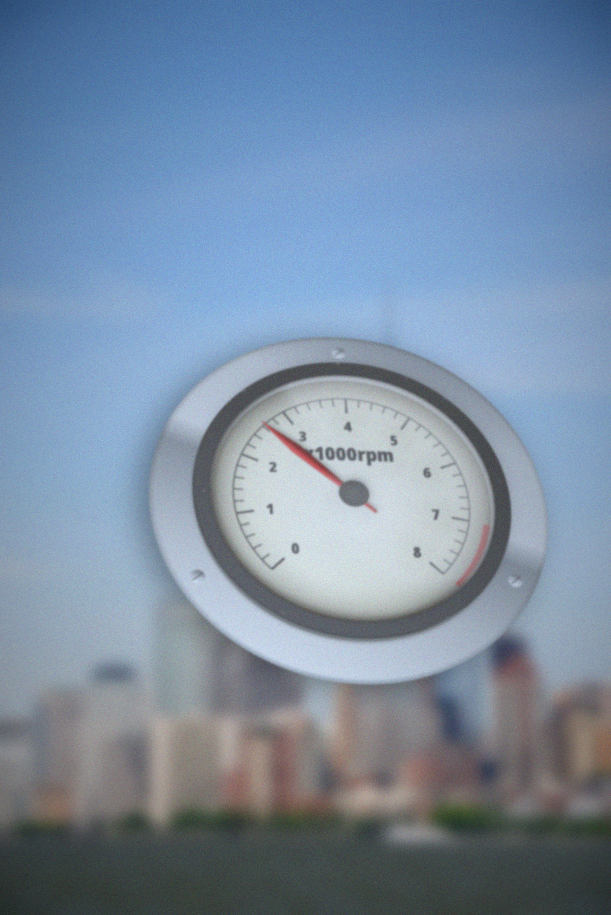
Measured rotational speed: 2600 rpm
